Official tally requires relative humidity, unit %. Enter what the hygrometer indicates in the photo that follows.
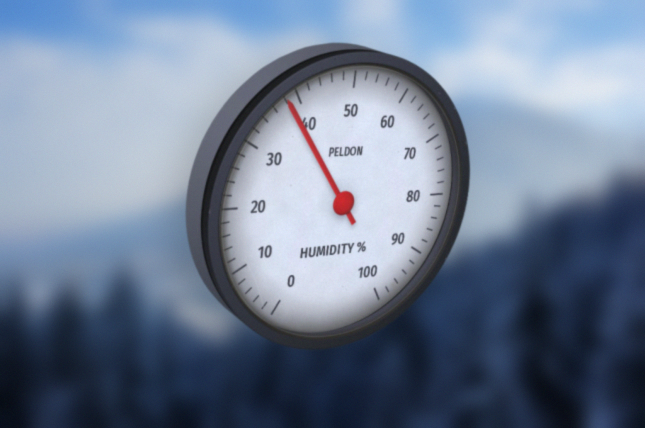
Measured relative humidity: 38 %
